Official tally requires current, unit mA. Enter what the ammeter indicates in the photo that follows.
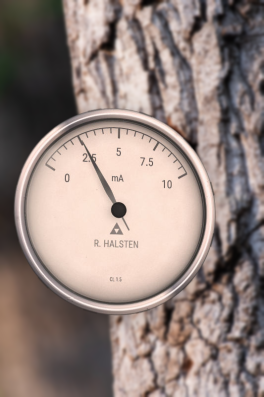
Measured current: 2.5 mA
